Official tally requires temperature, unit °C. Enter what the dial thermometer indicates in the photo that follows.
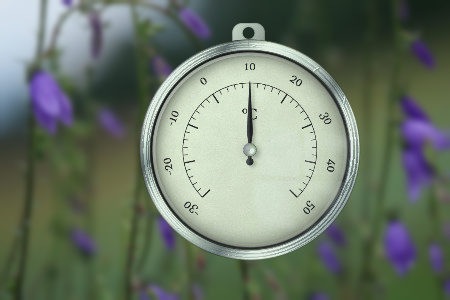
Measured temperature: 10 °C
